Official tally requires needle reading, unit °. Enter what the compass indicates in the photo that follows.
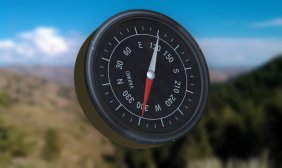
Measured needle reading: 300 °
